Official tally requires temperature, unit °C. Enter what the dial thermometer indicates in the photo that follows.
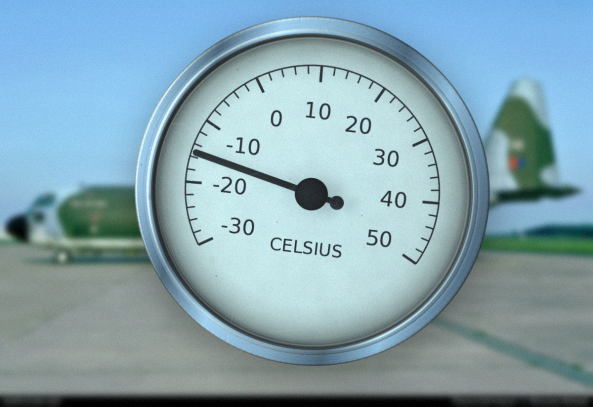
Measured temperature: -15 °C
